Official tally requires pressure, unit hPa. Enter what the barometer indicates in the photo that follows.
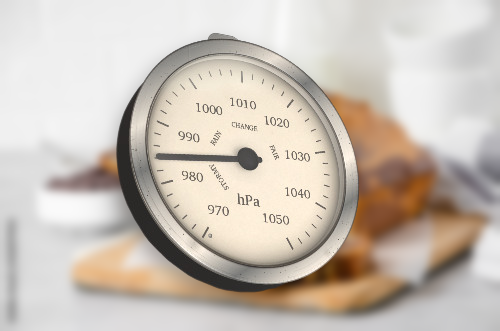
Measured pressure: 984 hPa
